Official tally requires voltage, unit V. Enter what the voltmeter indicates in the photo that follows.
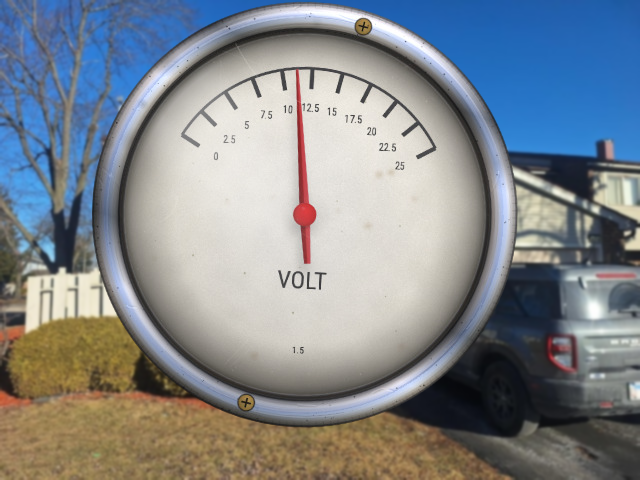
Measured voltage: 11.25 V
